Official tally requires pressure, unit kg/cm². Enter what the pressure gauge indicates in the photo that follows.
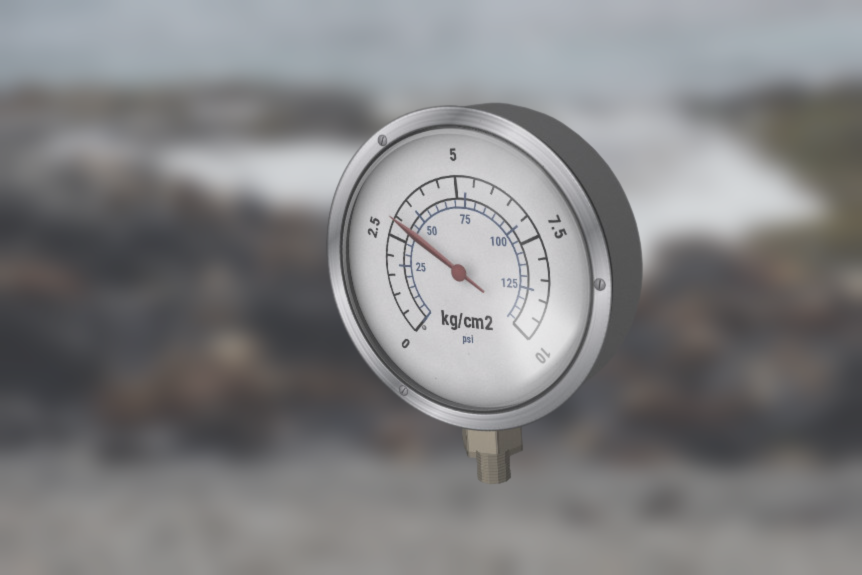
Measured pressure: 3 kg/cm²
